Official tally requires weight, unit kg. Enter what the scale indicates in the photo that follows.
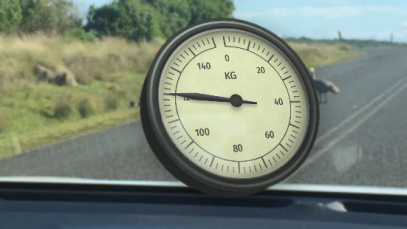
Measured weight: 120 kg
